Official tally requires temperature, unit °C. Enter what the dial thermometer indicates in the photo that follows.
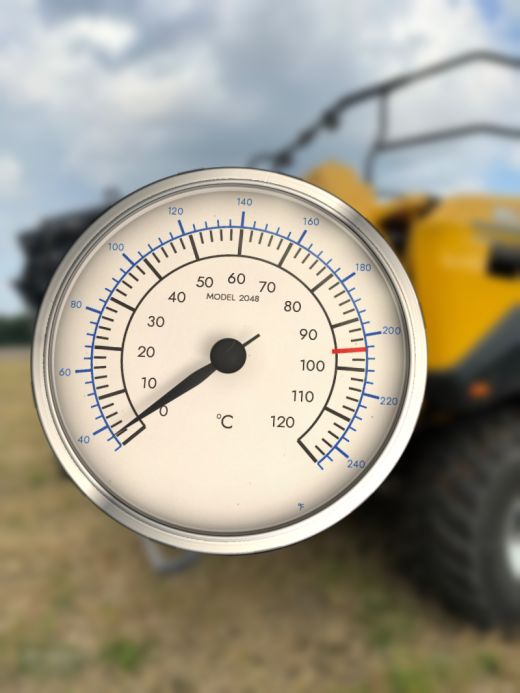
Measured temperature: 2 °C
